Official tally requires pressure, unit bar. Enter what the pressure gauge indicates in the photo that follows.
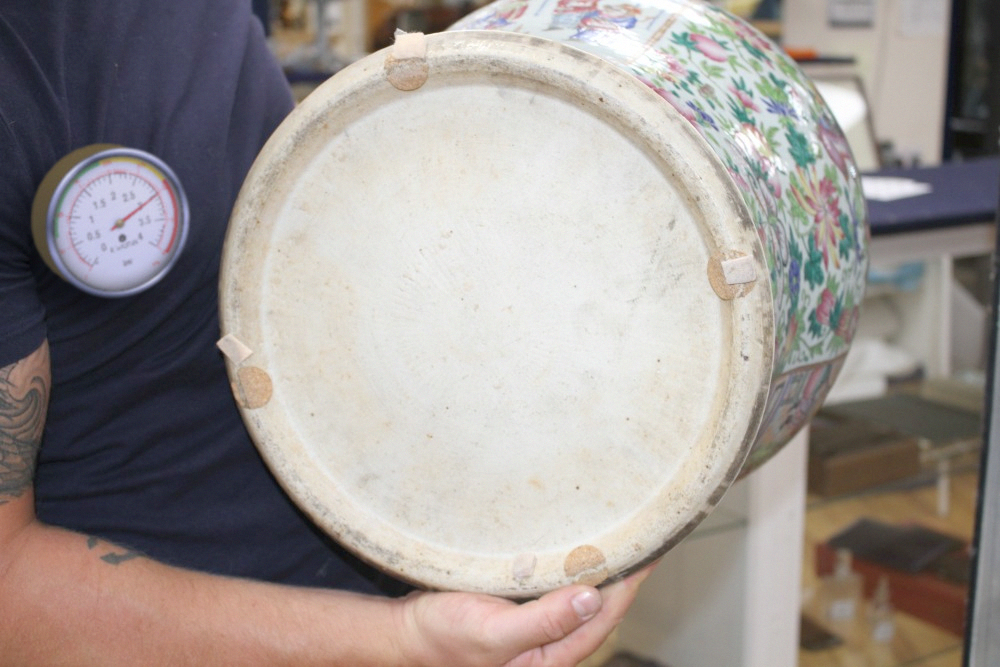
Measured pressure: 3 bar
